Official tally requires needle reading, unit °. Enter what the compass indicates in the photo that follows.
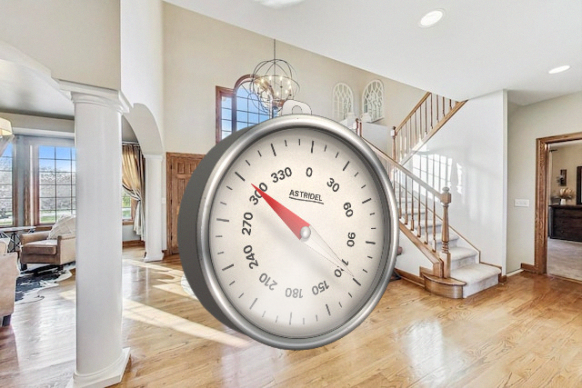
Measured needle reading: 300 °
